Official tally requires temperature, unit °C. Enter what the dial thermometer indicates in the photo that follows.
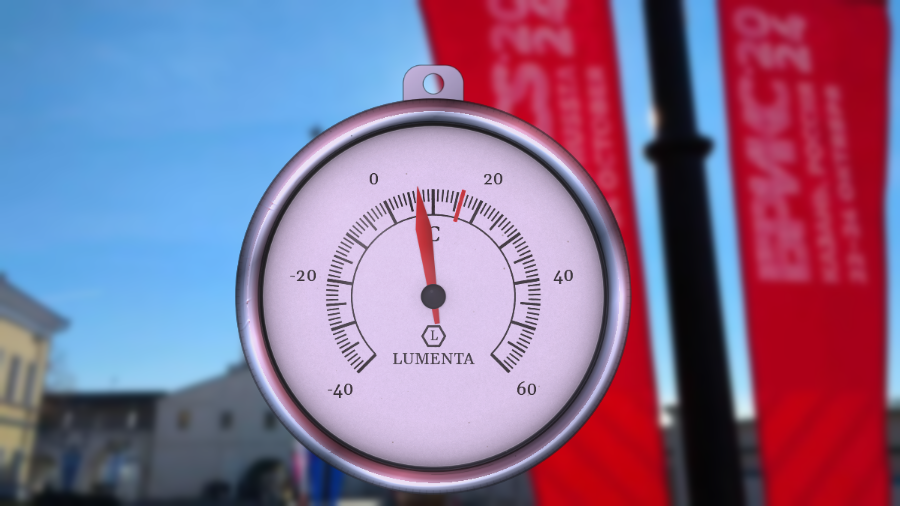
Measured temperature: 7 °C
